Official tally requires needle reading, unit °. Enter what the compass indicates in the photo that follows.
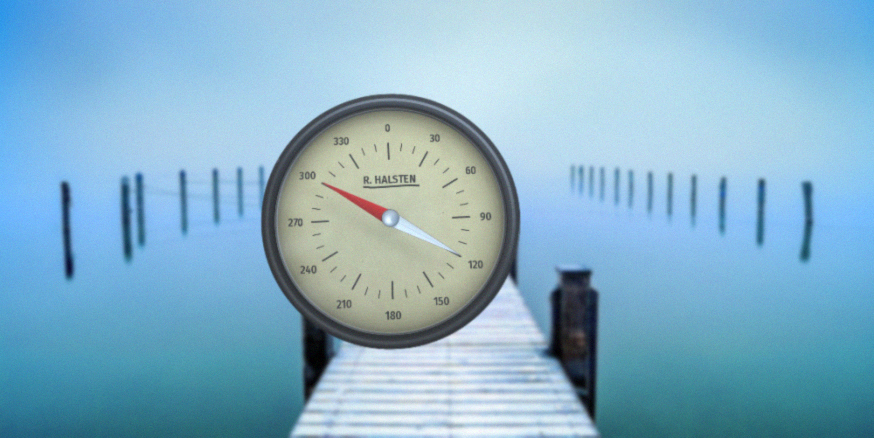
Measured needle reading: 300 °
